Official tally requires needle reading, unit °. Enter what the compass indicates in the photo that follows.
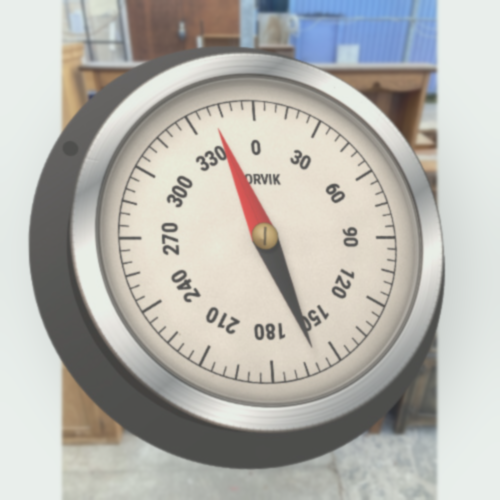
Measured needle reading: 340 °
